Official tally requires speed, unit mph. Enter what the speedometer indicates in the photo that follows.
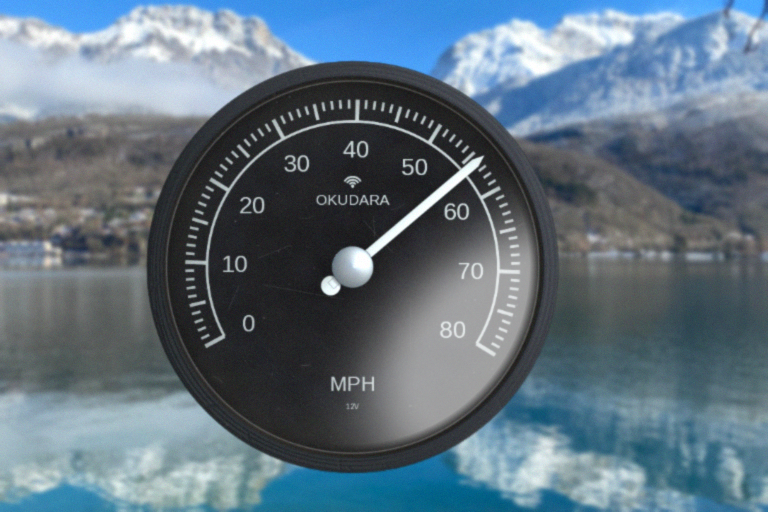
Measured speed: 56 mph
